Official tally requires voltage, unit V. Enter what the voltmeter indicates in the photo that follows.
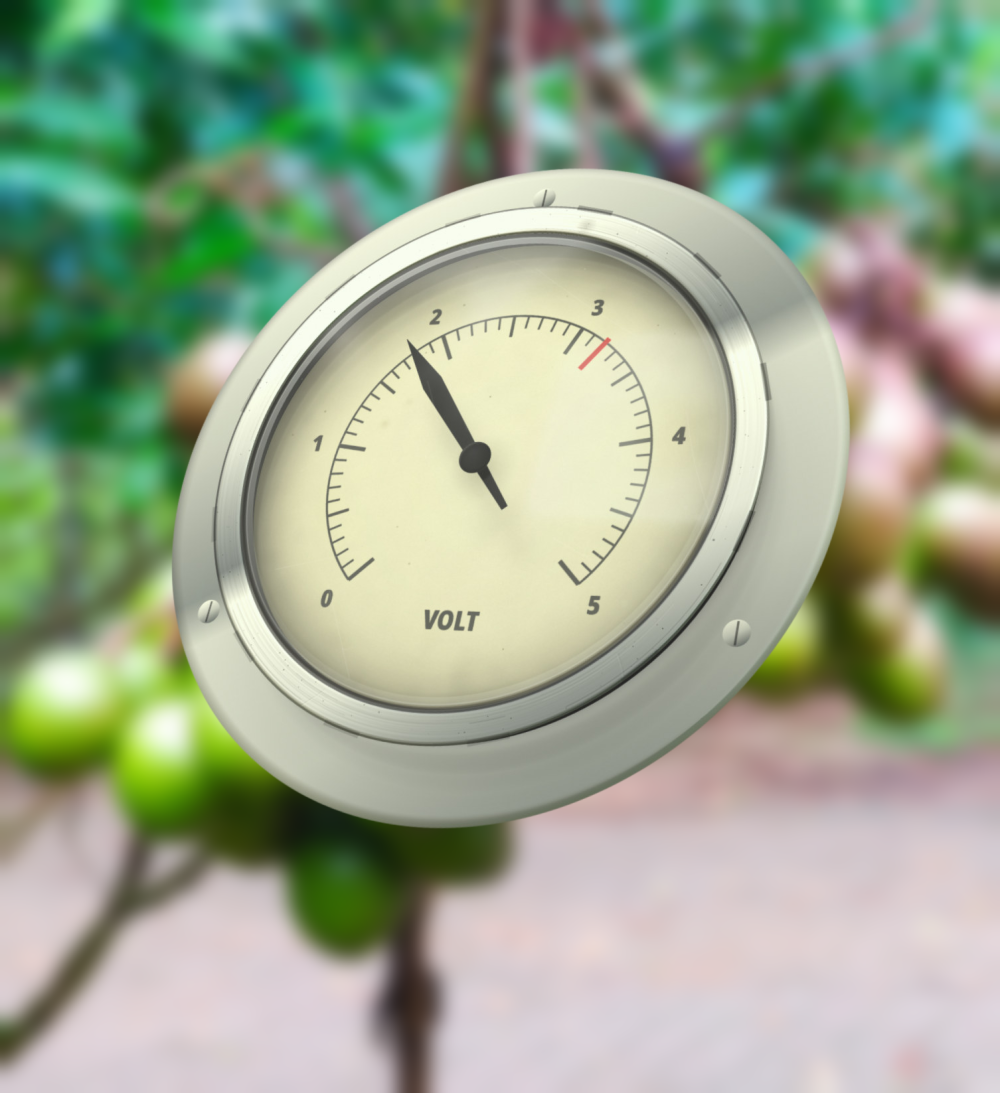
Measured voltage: 1.8 V
